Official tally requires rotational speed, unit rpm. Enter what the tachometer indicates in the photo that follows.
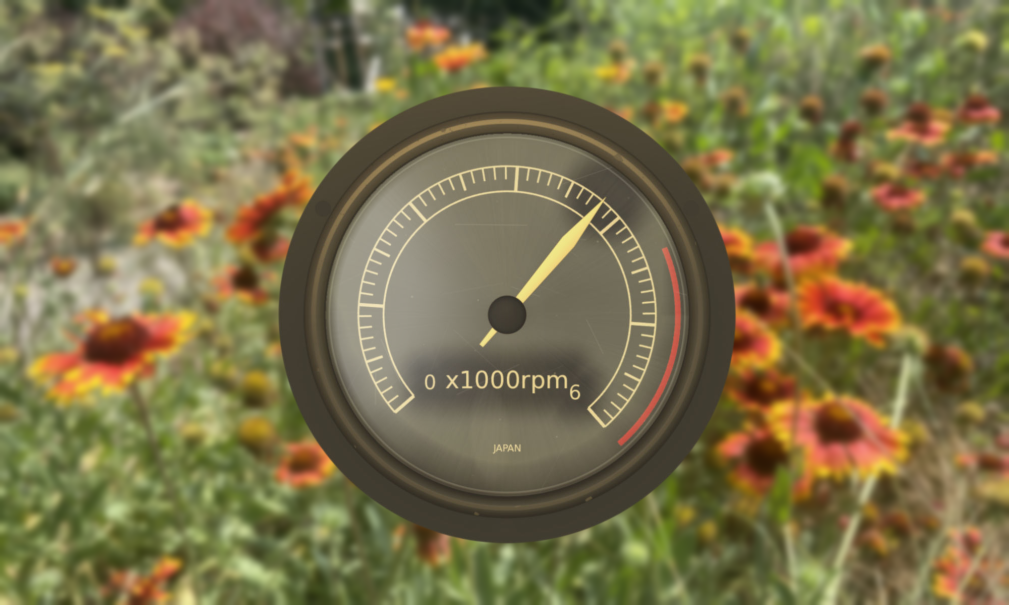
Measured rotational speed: 3800 rpm
